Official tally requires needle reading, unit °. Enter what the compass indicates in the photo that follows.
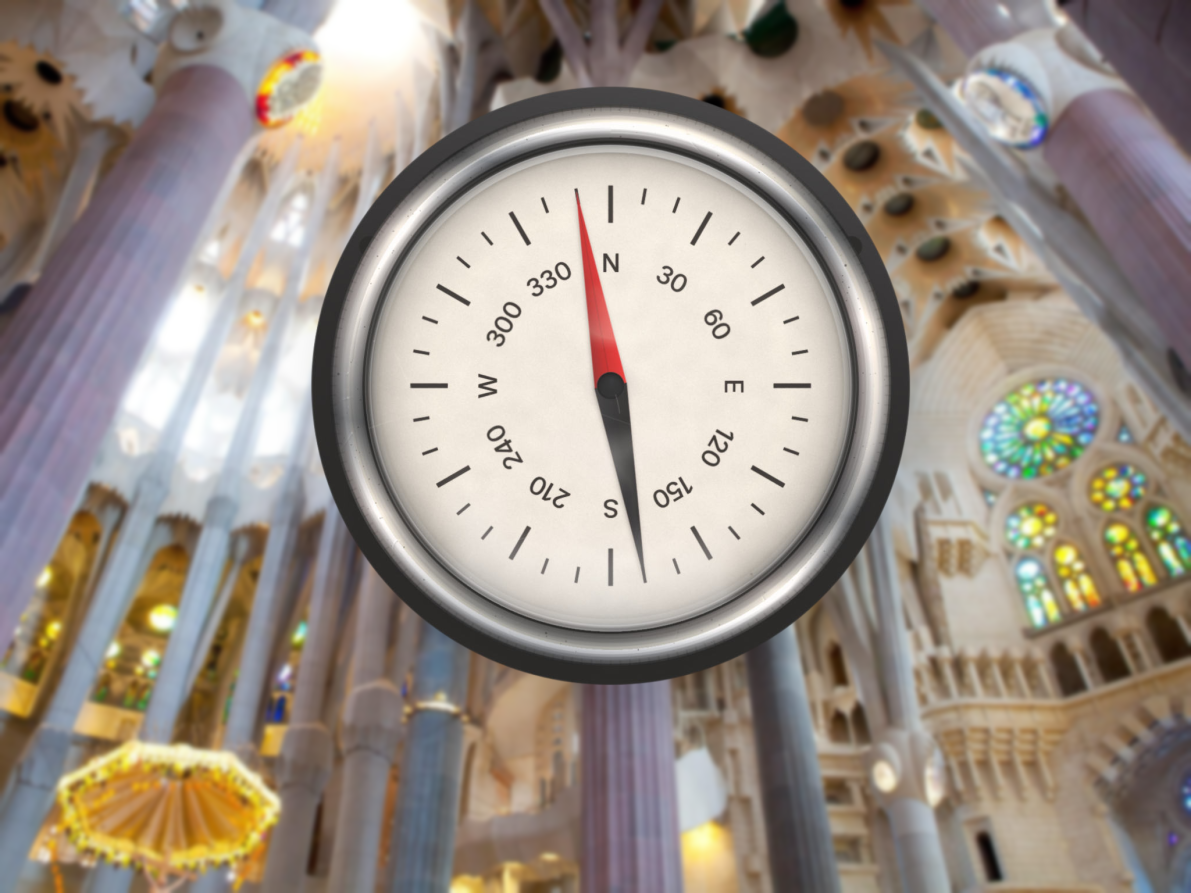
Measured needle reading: 350 °
